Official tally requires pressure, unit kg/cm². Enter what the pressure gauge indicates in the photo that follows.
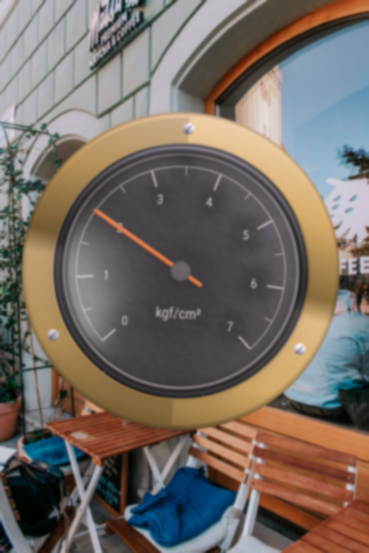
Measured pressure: 2 kg/cm²
